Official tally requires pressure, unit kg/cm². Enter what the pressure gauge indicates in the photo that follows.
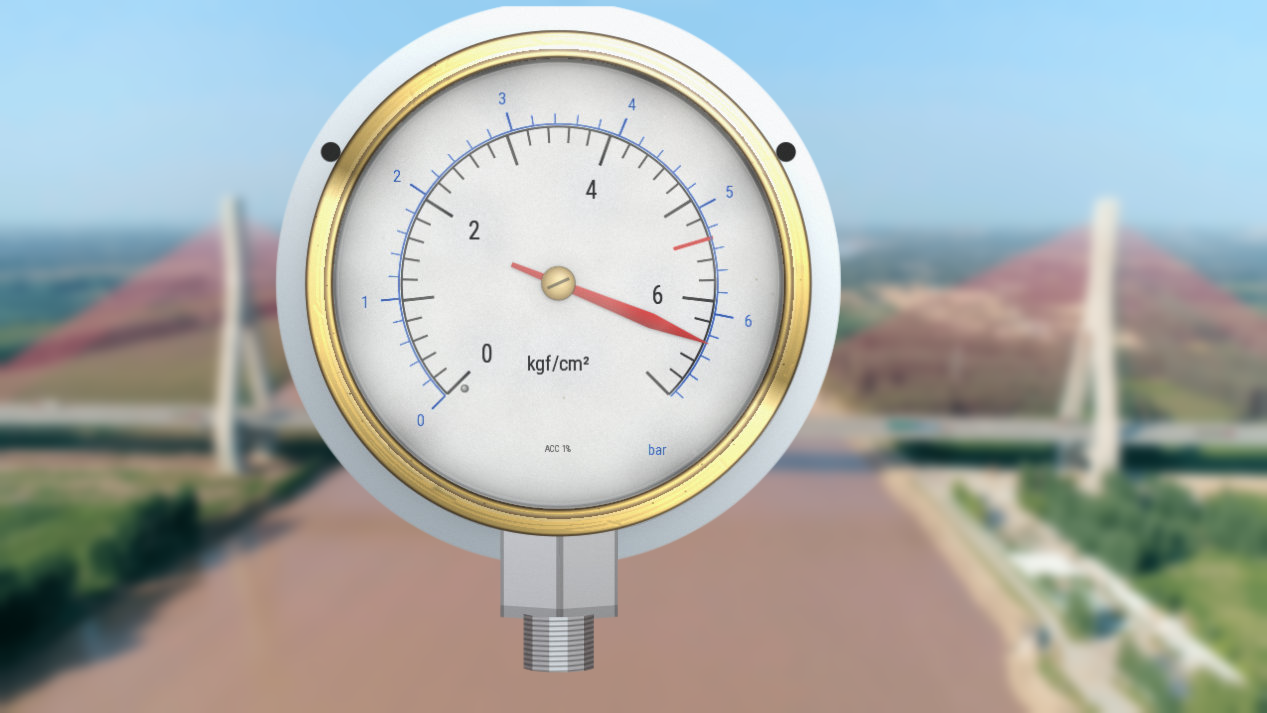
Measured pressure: 6.4 kg/cm²
